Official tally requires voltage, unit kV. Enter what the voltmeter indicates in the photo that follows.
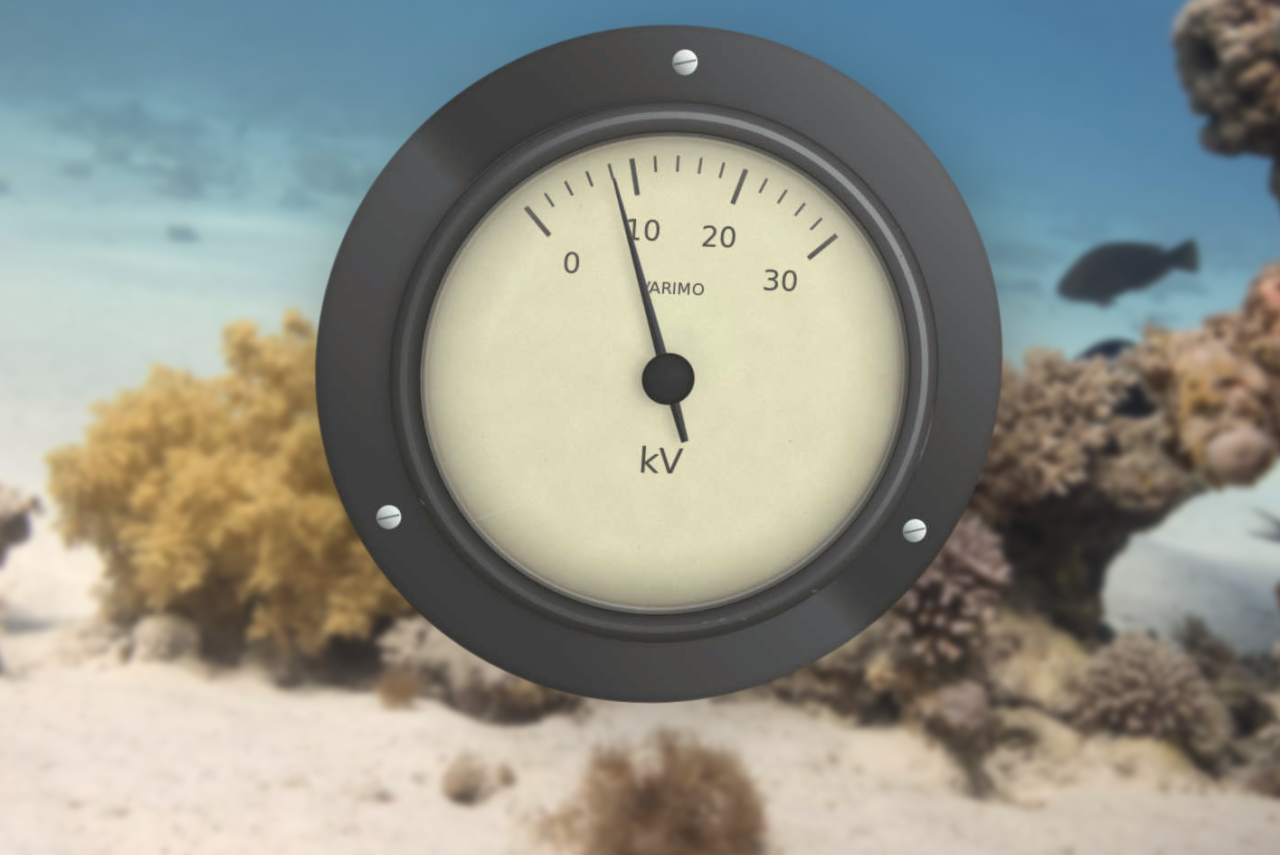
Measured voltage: 8 kV
